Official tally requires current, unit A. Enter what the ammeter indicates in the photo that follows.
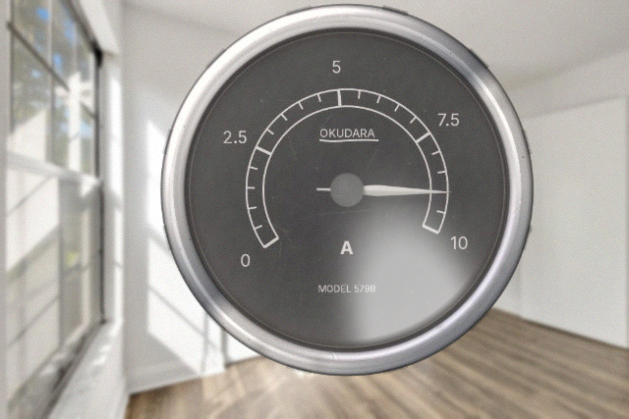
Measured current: 9 A
